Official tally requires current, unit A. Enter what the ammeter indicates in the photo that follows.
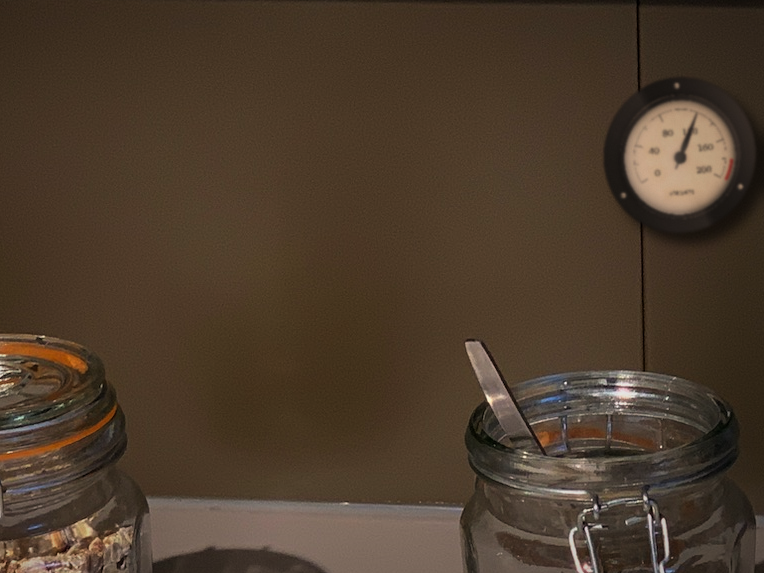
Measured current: 120 A
